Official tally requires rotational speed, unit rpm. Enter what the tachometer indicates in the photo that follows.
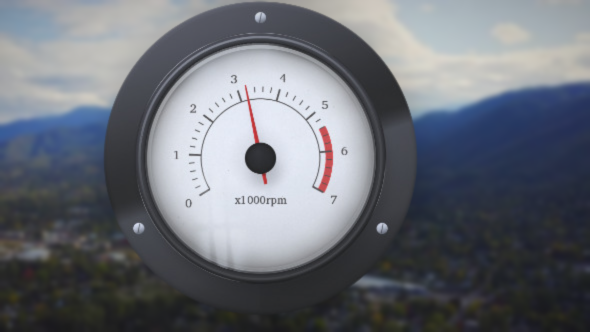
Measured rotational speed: 3200 rpm
